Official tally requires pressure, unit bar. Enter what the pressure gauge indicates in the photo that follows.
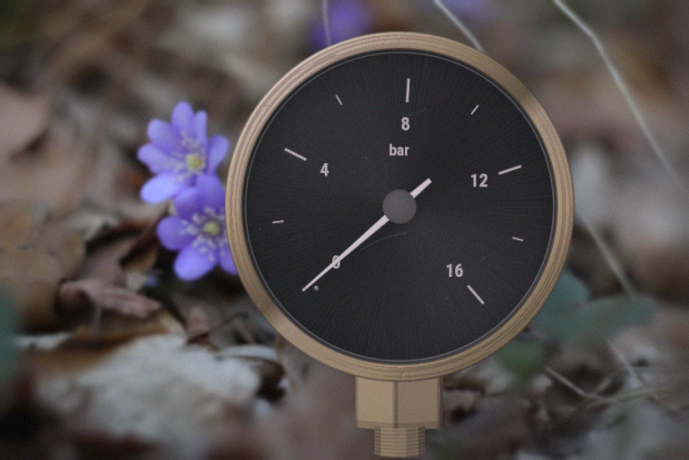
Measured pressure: 0 bar
